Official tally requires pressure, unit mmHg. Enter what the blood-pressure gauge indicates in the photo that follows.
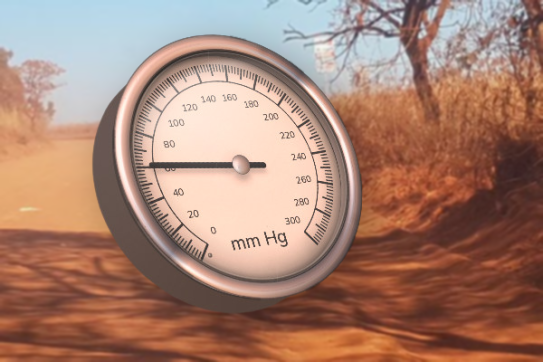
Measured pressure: 60 mmHg
